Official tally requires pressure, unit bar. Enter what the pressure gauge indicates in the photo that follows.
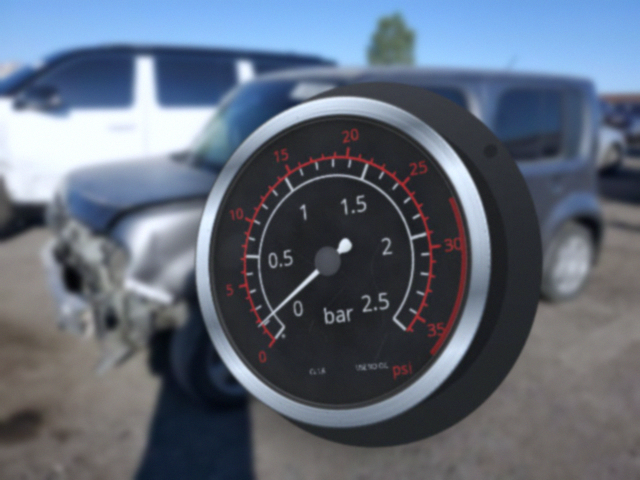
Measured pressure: 0.1 bar
